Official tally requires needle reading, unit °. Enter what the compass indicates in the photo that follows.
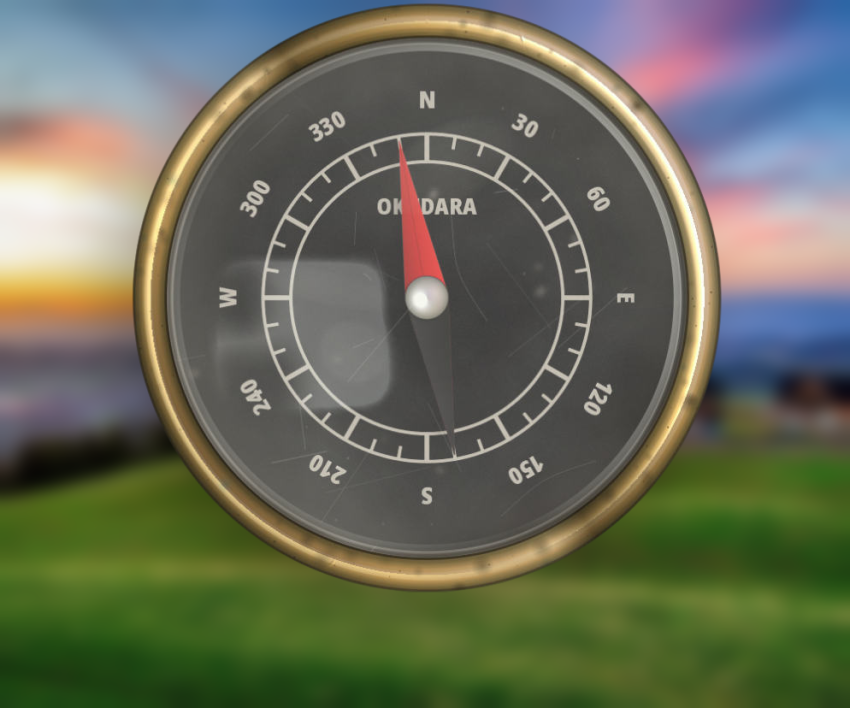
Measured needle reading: 350 °
